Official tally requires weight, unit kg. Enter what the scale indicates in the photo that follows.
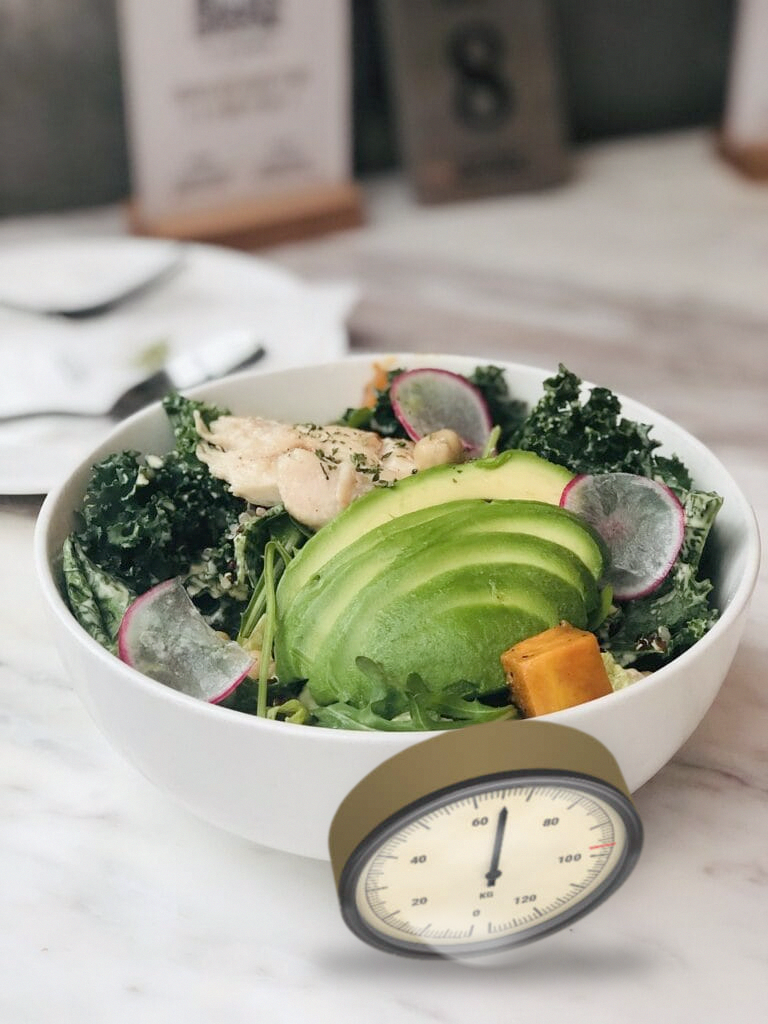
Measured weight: 65 kg
